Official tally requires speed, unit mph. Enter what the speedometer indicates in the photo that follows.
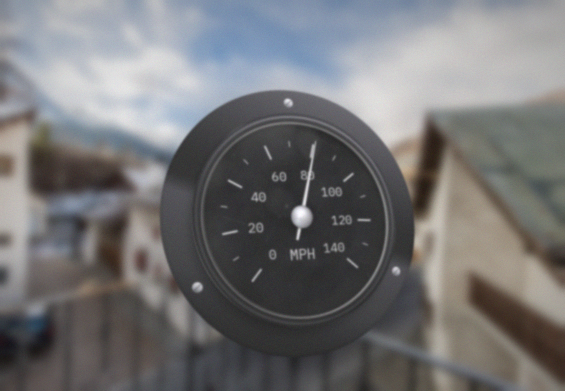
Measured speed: 80 mph
